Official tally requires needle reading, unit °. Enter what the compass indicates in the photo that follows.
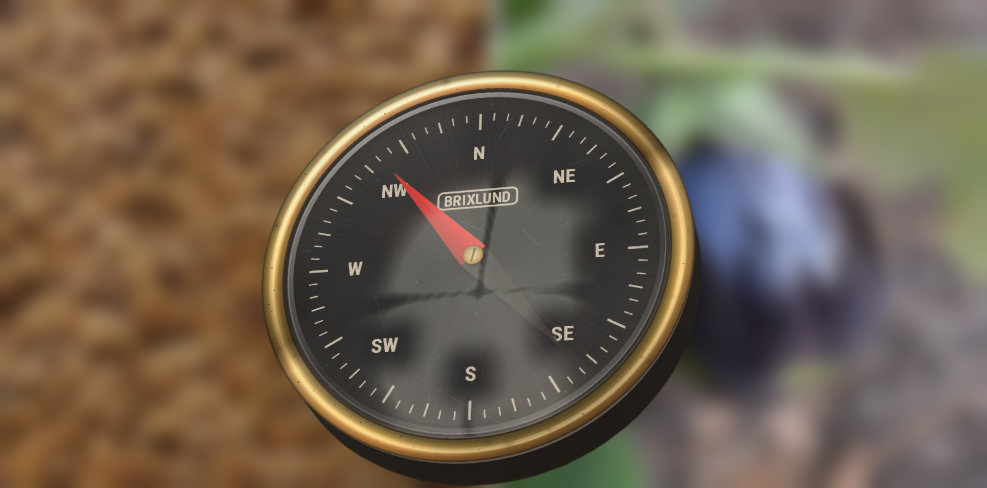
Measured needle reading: 320 °
